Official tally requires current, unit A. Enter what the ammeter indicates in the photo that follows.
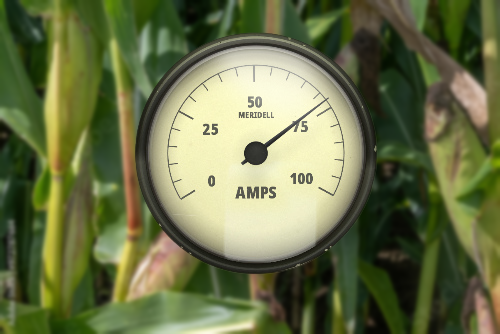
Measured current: 72.5 A
